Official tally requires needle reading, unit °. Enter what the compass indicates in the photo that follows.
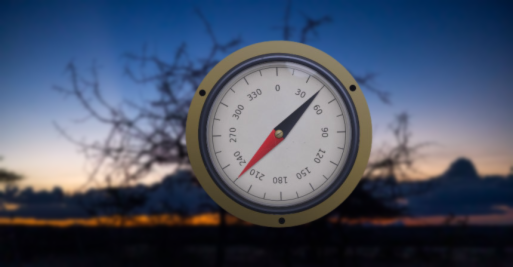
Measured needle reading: 225 °
